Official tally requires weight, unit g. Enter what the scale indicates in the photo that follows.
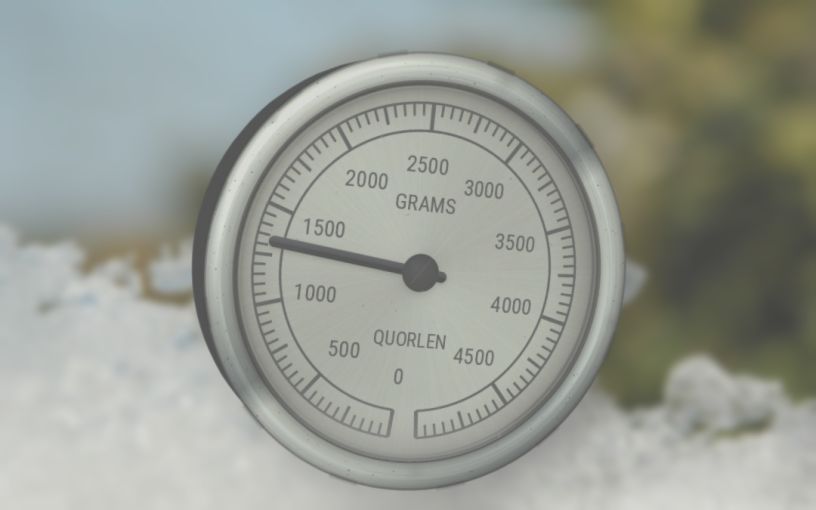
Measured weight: 1325 g
